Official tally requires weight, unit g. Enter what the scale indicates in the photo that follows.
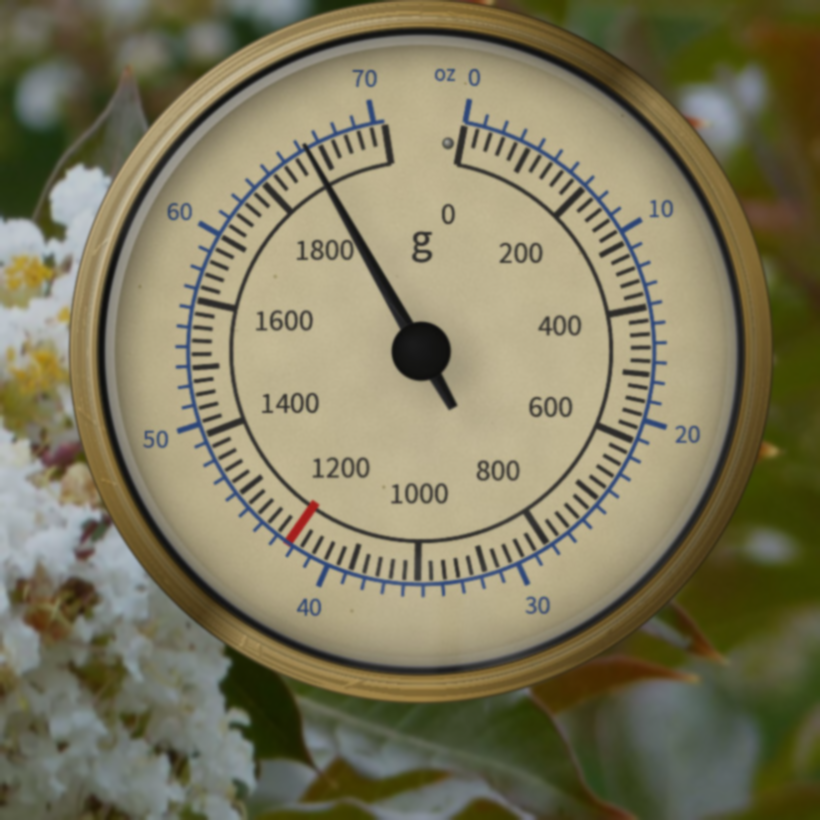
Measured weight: 1880 g
